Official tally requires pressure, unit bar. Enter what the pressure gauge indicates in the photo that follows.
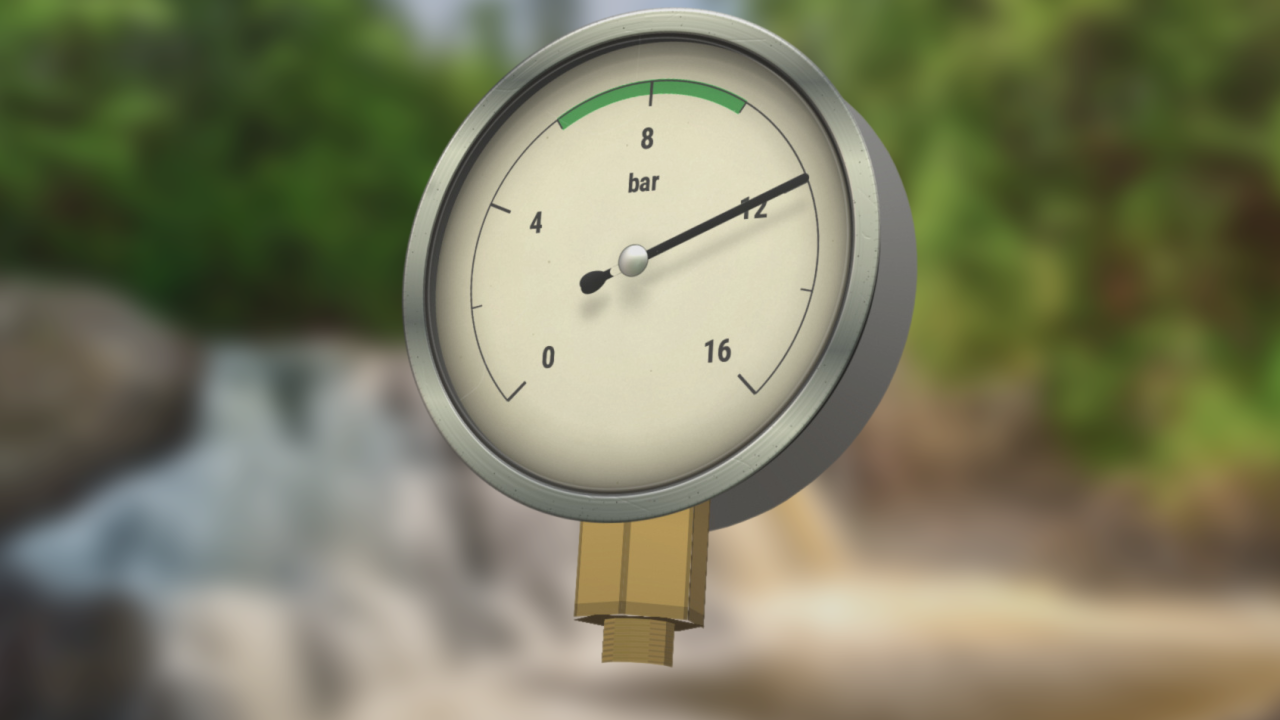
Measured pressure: 12 bar
